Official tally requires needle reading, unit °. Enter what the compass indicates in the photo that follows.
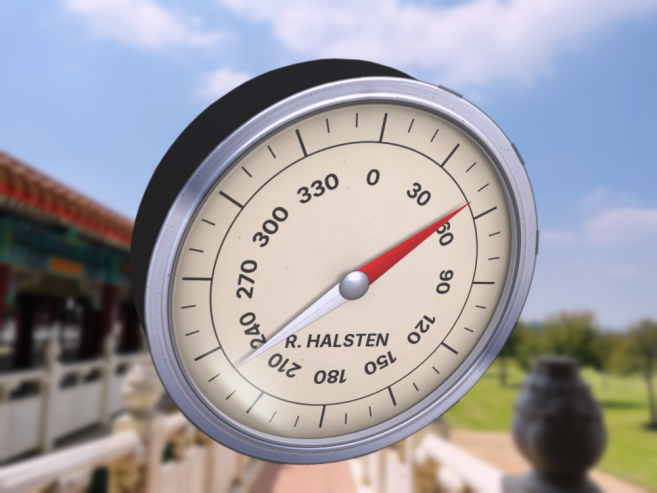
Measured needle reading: 50 °
